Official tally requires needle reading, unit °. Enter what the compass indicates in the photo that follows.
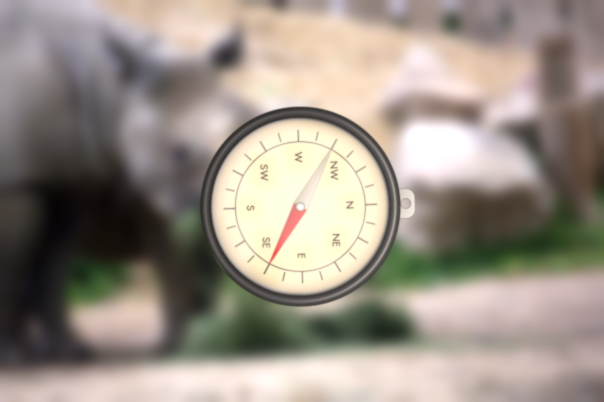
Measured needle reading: 120 °
